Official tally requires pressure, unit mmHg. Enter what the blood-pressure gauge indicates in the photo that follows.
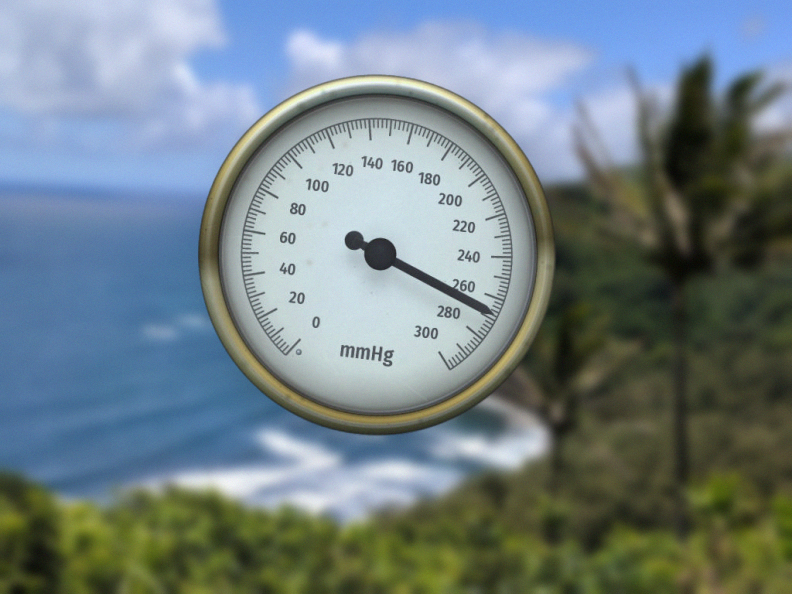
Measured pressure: 268 mmHg
